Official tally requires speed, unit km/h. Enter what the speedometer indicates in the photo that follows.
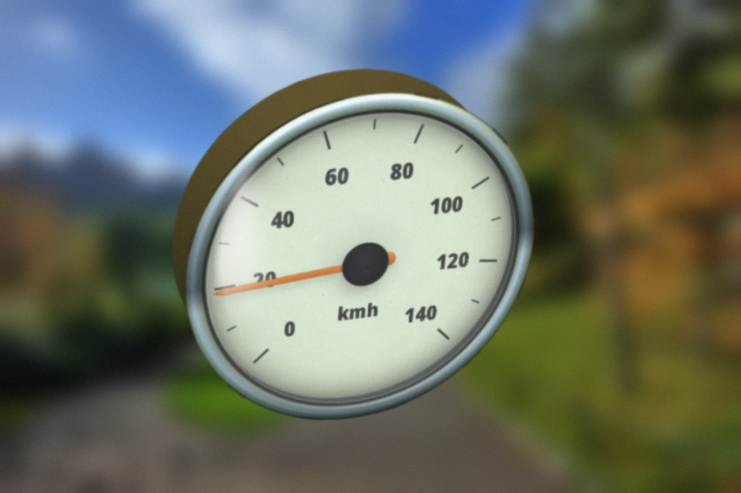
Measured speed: 20 km/h
